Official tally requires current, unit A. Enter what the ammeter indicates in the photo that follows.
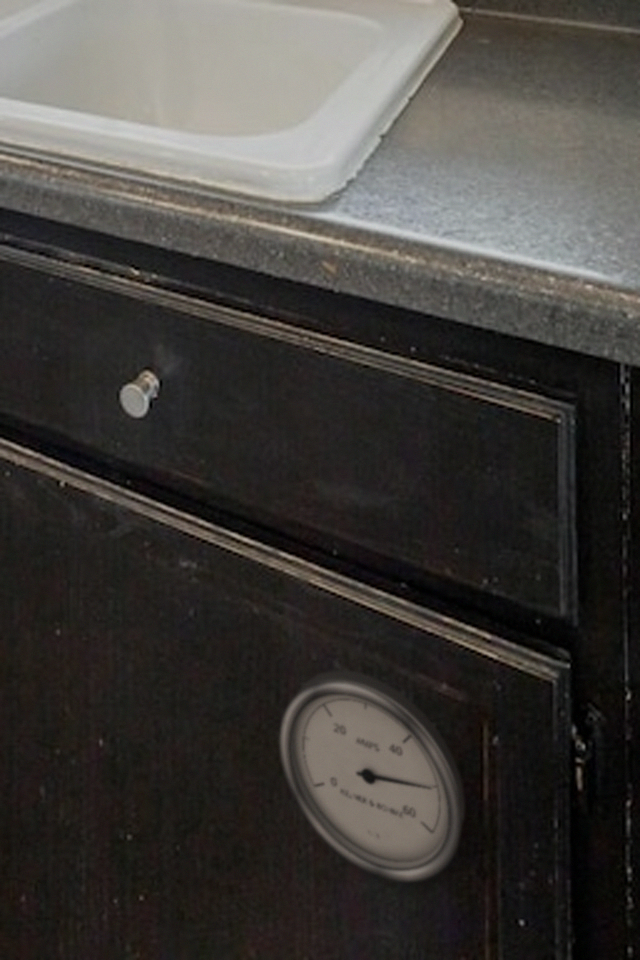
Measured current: 50 A
